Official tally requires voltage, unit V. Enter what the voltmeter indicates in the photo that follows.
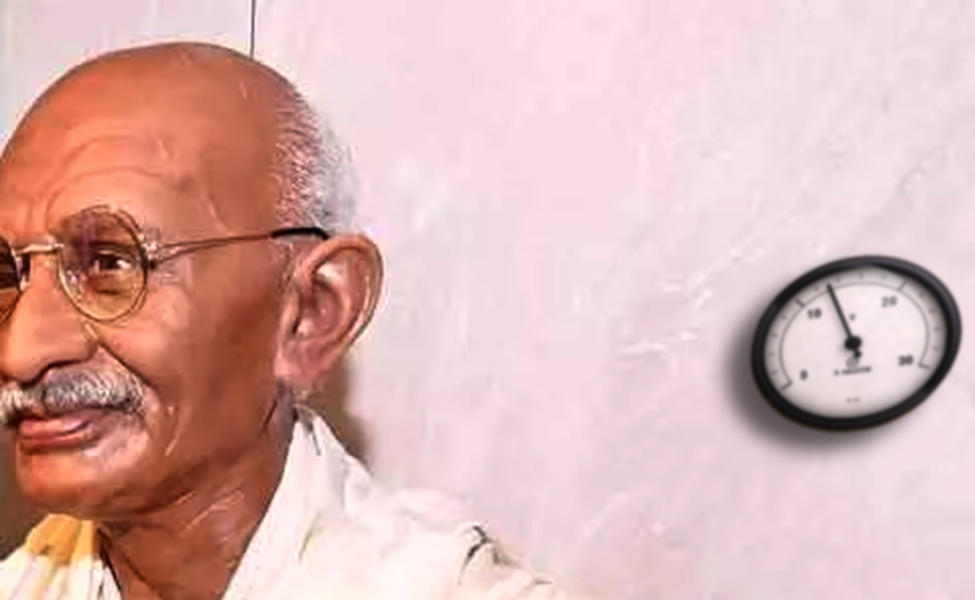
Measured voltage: 13 V
